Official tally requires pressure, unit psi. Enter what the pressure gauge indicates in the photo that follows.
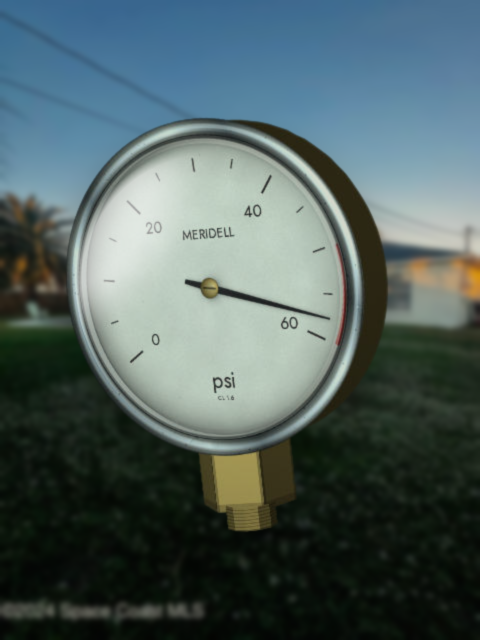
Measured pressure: 57.5 psi
